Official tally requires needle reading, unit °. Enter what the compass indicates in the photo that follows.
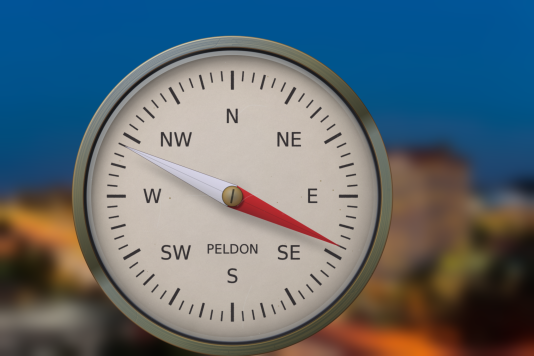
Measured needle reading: 115 °
